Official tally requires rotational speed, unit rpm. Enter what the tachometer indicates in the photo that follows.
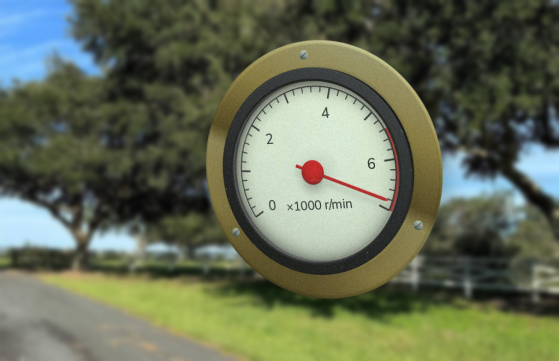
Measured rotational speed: 6800 rpm
